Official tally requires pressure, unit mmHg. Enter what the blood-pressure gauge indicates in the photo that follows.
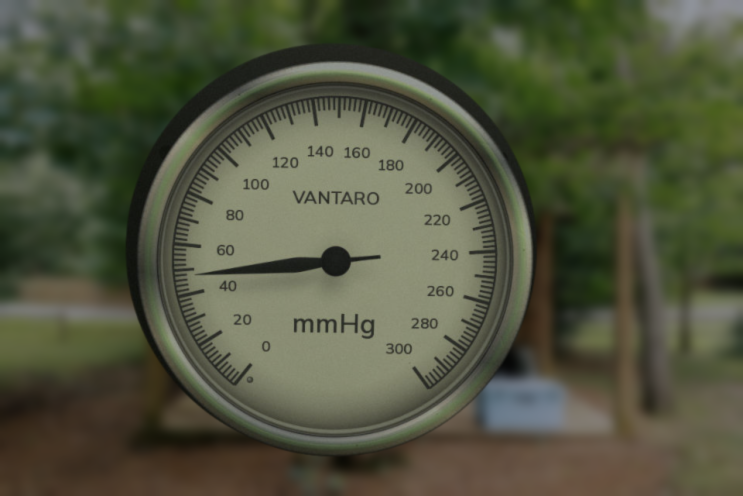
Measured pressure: 48 mmHg
